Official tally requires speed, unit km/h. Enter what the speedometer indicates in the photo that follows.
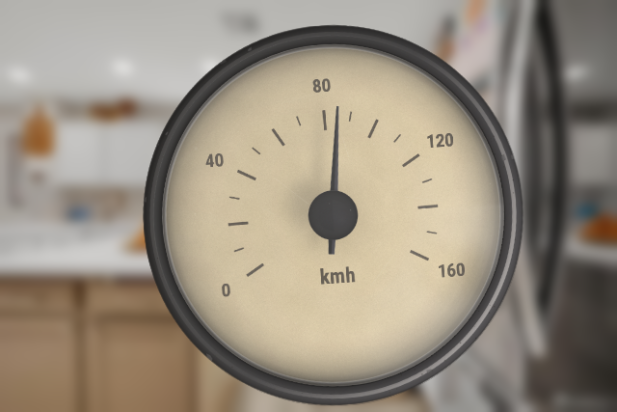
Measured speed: 85 km/h
